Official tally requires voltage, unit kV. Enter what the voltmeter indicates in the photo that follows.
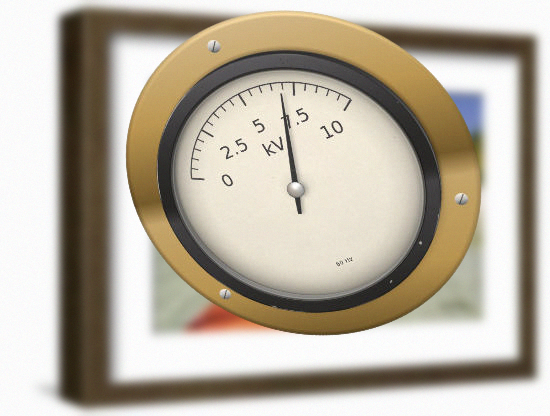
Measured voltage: 7 kV
